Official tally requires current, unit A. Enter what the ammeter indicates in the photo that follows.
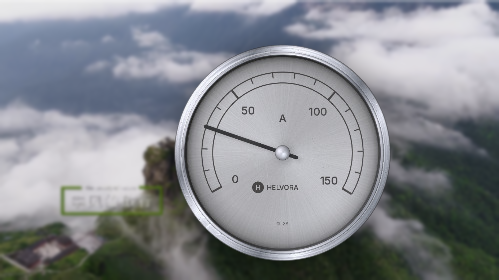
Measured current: 30 A
